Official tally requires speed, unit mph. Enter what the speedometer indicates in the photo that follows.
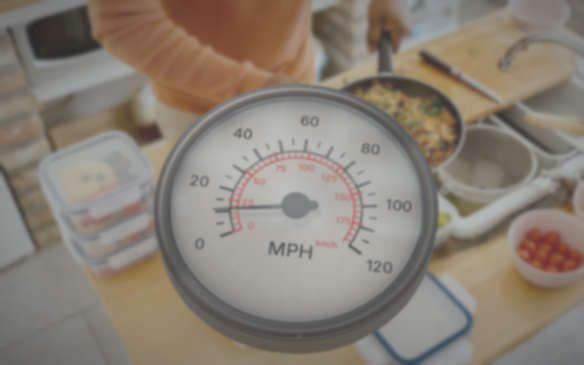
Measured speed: 10 mph
